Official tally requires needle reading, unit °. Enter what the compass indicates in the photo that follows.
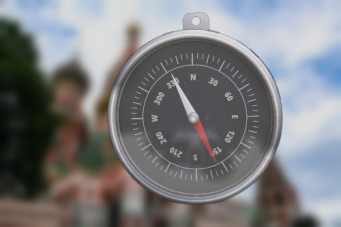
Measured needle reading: 155 °
